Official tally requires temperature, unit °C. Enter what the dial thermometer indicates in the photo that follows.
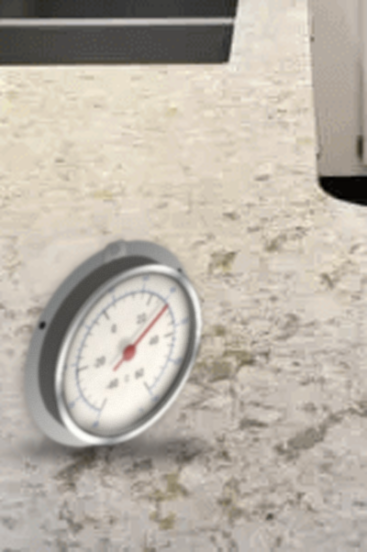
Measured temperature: 28 °C
